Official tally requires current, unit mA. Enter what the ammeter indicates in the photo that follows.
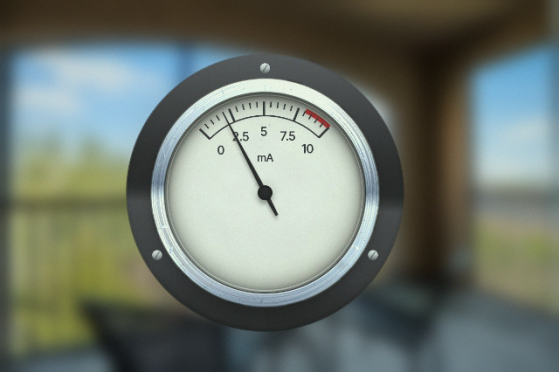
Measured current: 2 mA
